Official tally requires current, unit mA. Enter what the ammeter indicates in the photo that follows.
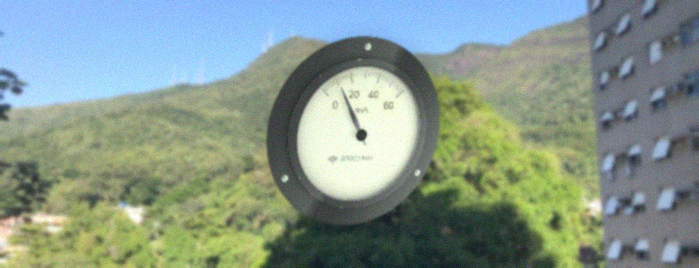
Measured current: 10 mA
